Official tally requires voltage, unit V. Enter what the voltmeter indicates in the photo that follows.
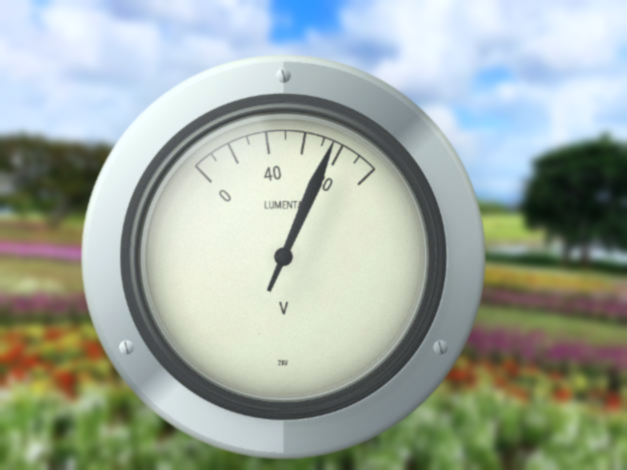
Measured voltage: 75 V
